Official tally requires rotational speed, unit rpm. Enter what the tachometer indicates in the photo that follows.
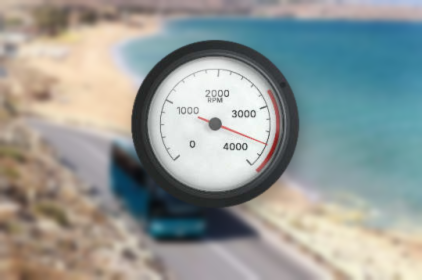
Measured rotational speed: 3600 rpm
